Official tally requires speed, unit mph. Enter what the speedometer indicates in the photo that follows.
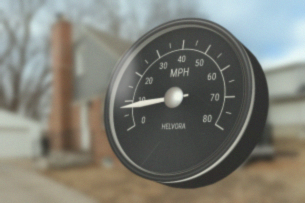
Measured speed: 7.5 mph
